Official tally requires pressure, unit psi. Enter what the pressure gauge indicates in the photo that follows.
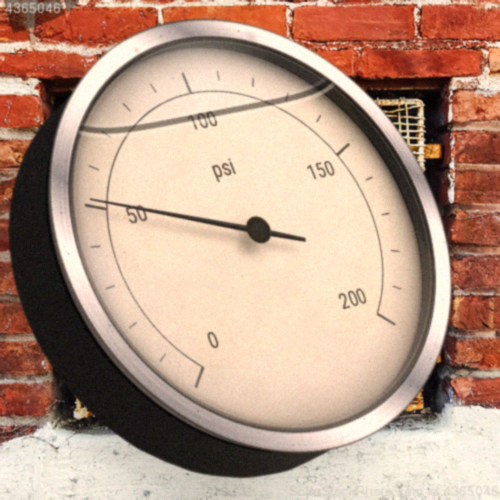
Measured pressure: 50 psi
